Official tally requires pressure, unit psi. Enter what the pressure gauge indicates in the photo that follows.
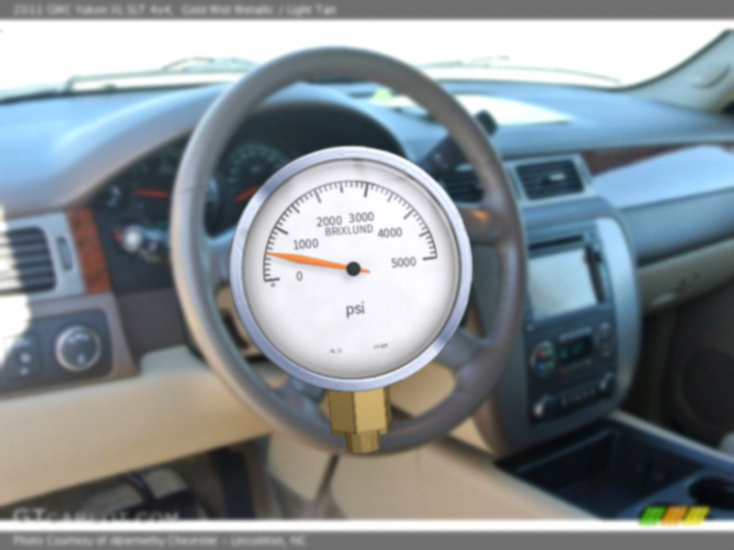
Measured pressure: 500 psi
